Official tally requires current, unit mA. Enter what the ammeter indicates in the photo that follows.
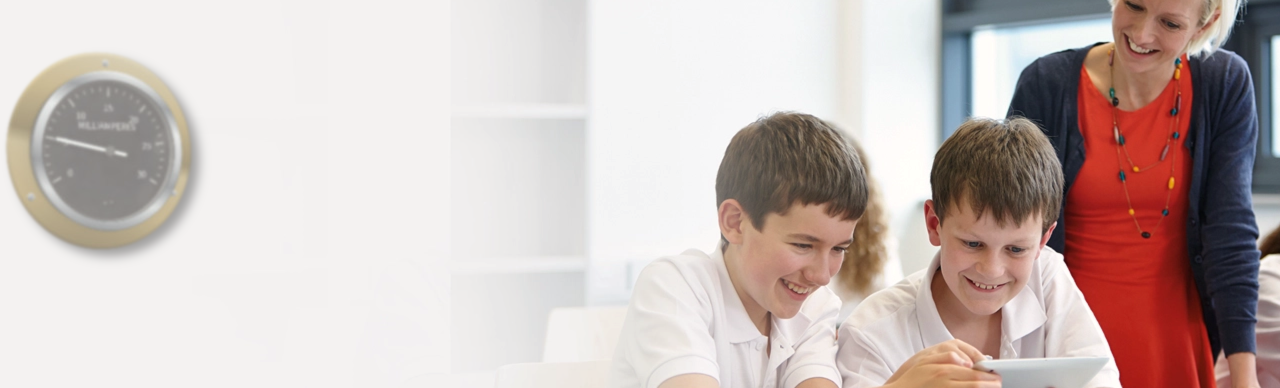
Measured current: 5 mA
